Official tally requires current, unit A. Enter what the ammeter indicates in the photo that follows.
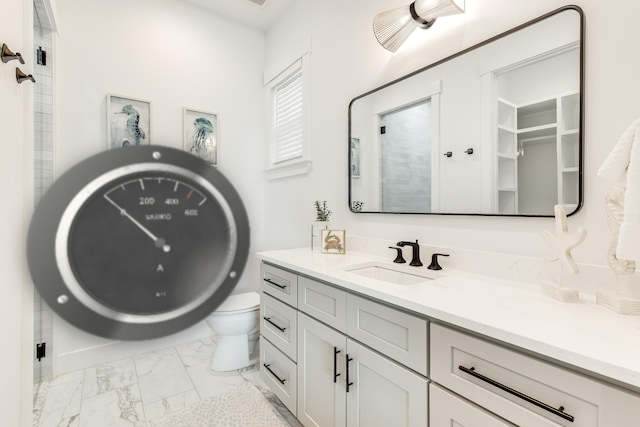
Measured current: 0 A
